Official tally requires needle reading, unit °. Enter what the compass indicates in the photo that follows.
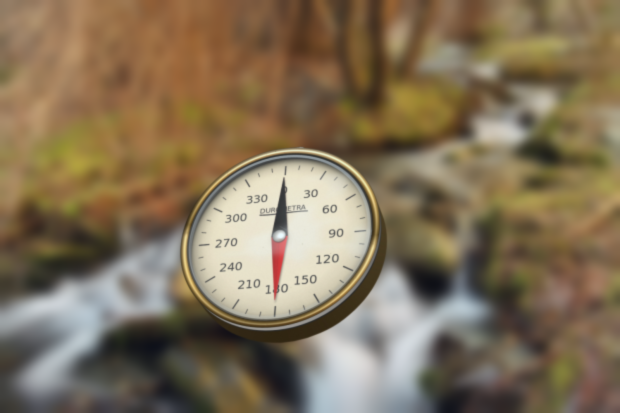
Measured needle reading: 180 °
